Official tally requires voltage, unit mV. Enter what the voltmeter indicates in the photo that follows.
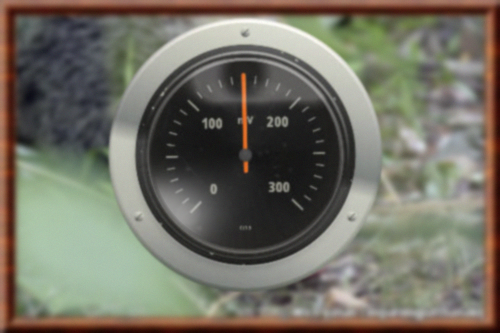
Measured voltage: 150 mV
